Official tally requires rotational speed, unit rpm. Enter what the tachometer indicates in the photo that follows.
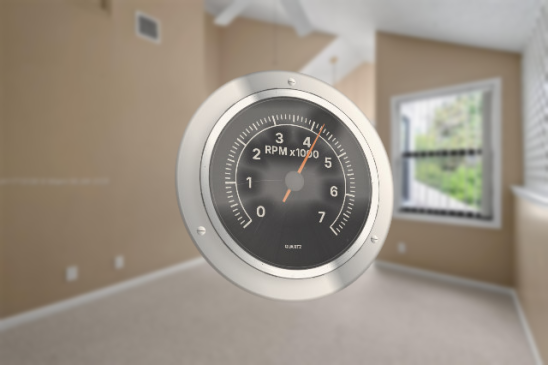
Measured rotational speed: 4200 rpm
